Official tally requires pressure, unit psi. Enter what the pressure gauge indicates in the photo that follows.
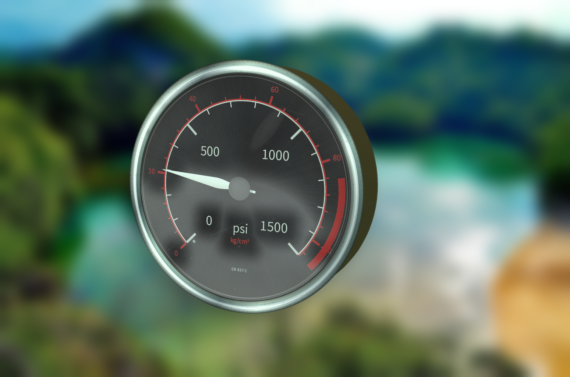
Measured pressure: 300 psi
